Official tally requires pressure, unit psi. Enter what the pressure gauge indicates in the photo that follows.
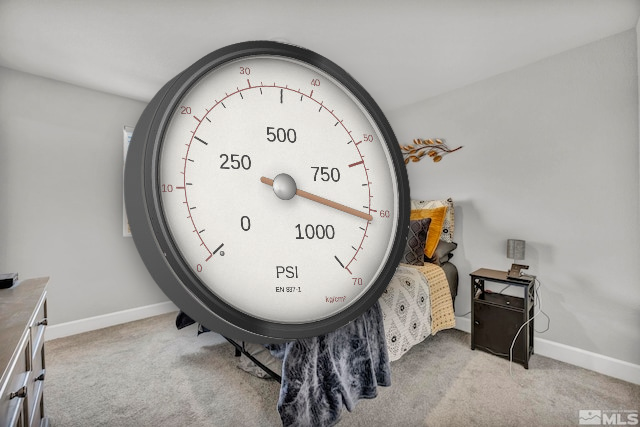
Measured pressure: 875 psi
